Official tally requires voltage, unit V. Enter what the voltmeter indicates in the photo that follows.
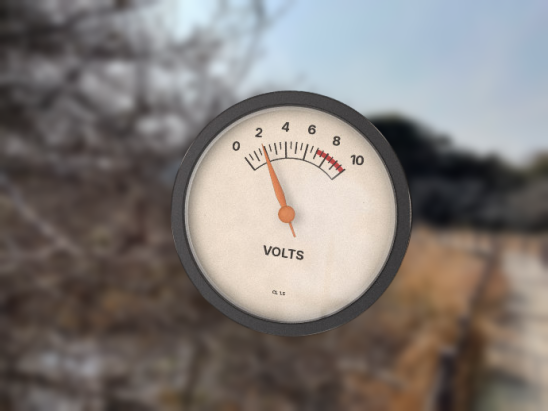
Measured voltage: 2 V
